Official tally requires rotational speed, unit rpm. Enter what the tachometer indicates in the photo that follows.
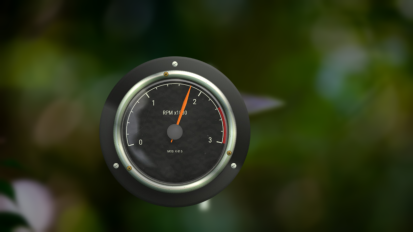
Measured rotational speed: 1800 rpm
